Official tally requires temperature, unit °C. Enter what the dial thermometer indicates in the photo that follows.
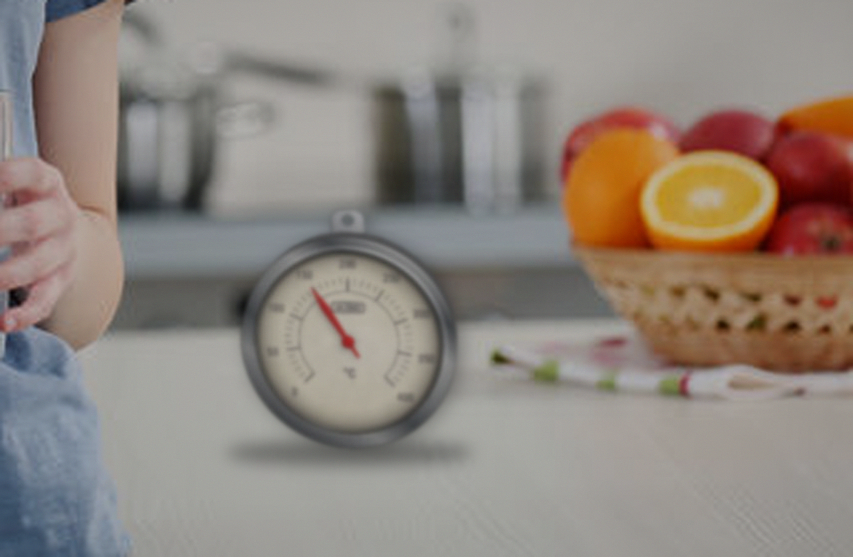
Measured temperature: 150 °C
